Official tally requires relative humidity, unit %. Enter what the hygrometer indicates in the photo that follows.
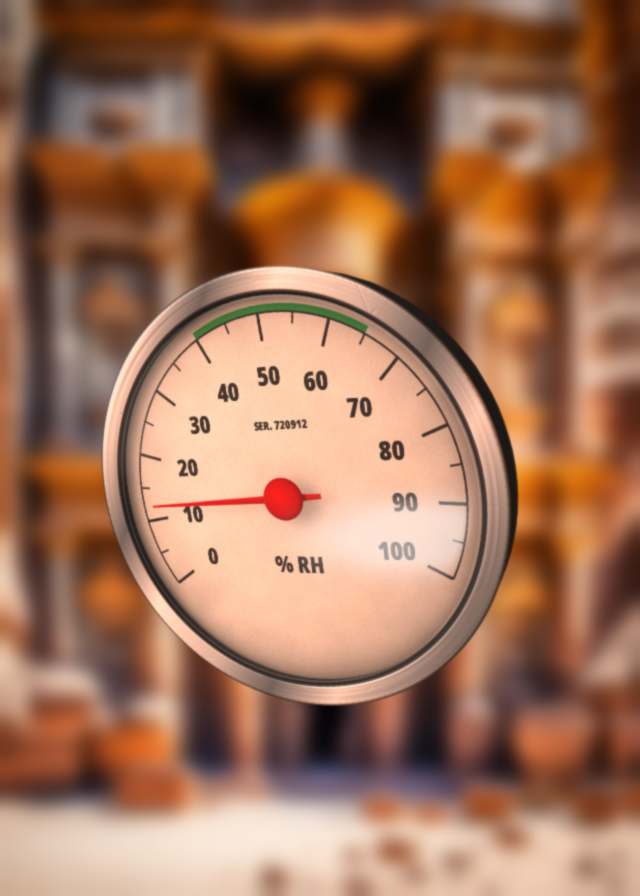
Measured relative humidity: 12.5 %
